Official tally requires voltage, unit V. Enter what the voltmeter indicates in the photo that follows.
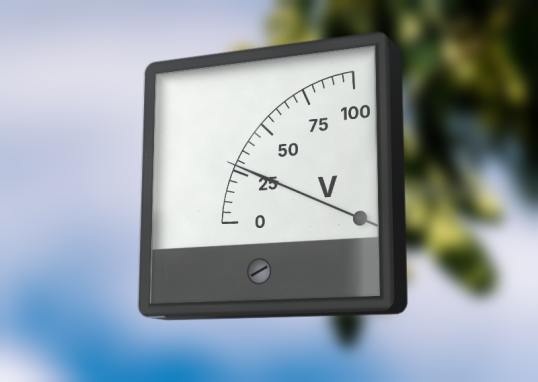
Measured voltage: 27.5 V
